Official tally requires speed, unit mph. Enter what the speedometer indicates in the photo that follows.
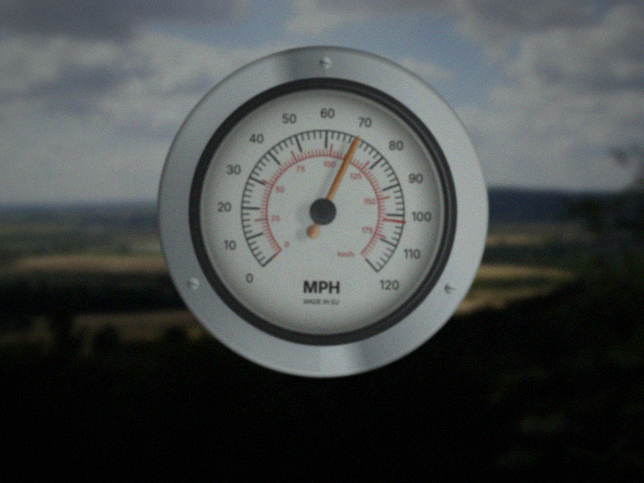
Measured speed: 70 mph
